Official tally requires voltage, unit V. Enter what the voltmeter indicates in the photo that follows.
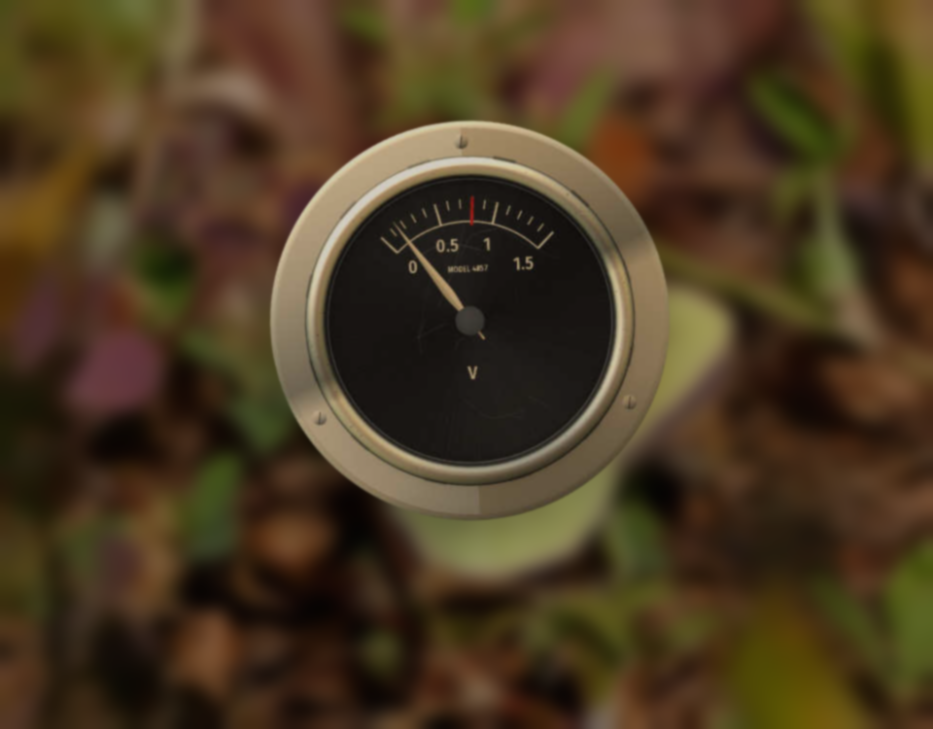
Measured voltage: 0.15 V
